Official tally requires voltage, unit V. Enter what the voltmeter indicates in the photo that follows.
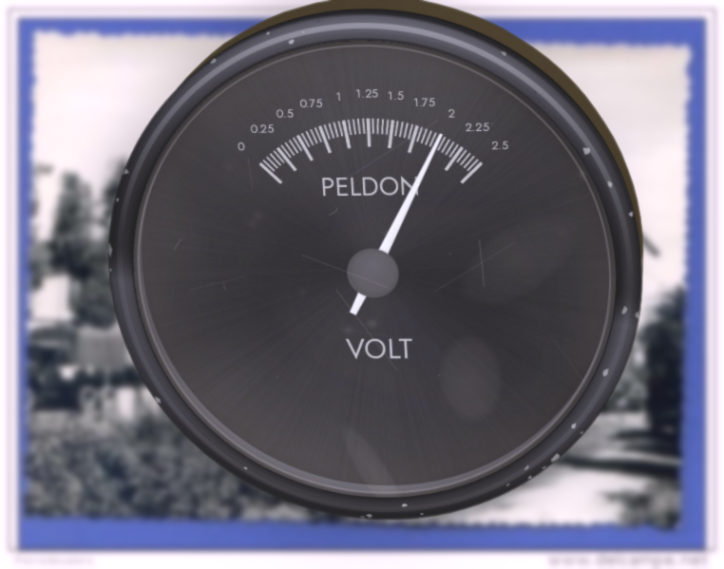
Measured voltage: 2 V
